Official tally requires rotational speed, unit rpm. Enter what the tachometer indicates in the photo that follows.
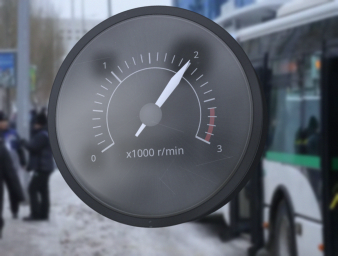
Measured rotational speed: 2000 rpm
